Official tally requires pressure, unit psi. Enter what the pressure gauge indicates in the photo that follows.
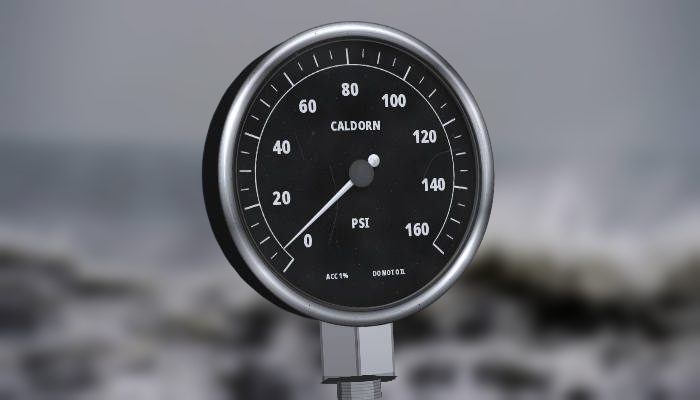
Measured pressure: 5 psi
